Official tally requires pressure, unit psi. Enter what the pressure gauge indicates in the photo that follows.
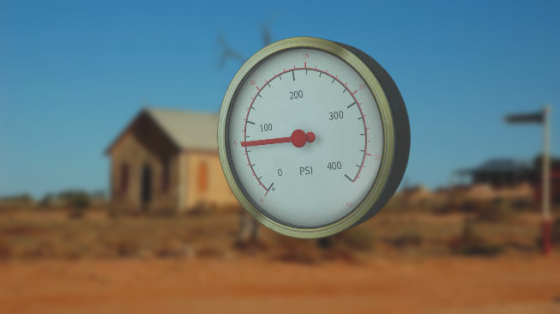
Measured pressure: 70 psi
